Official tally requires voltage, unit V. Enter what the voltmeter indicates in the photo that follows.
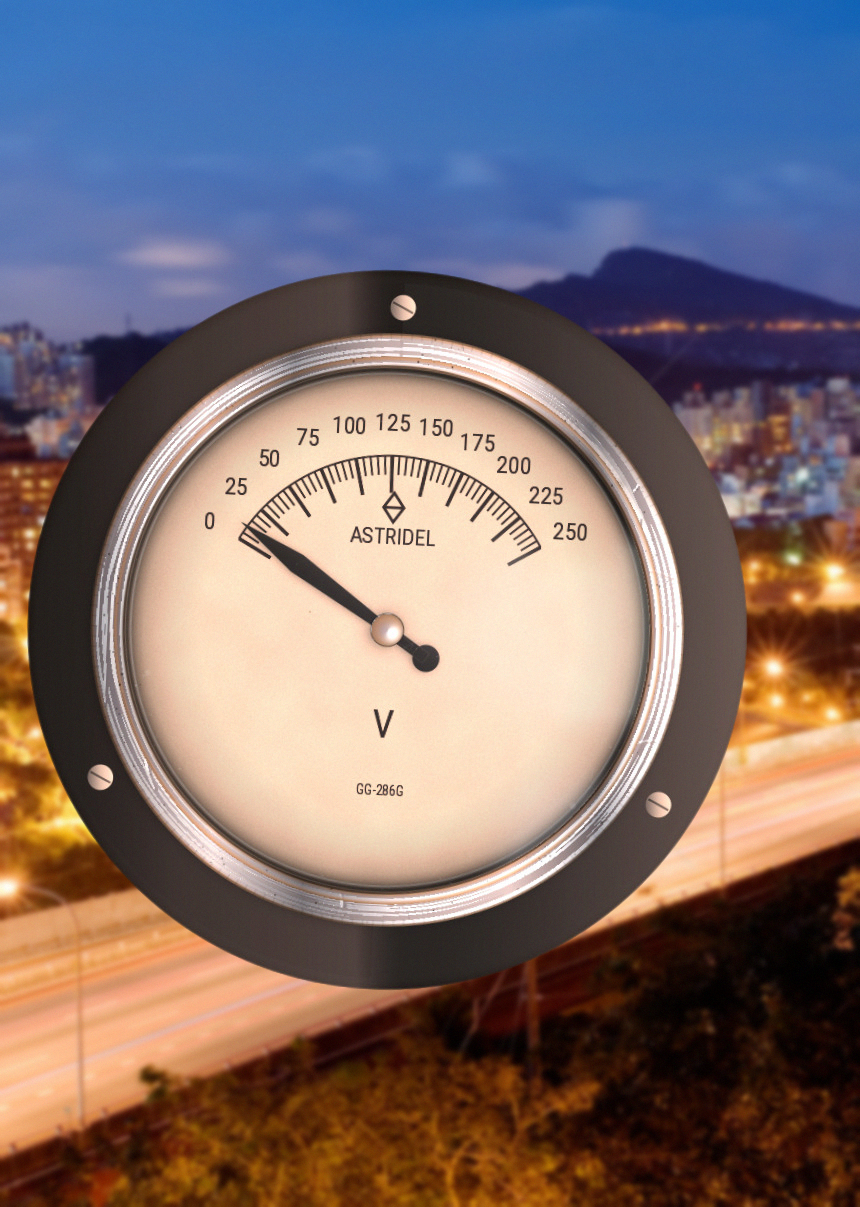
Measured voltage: 10 V
